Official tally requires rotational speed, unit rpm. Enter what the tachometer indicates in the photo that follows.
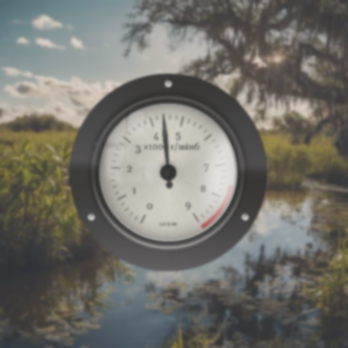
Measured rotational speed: 4400 rpm
